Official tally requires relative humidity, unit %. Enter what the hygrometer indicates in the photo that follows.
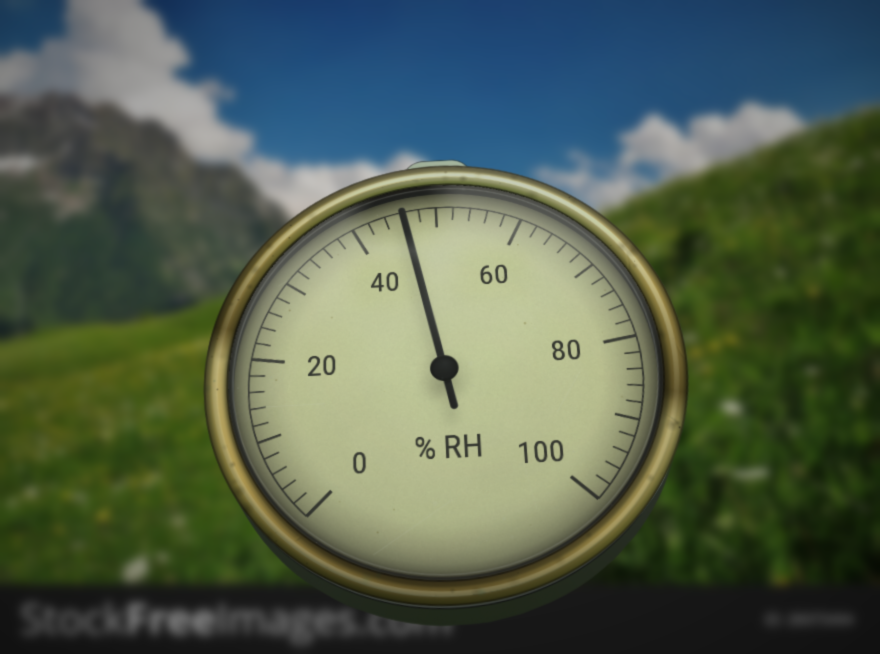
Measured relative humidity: 46 %
